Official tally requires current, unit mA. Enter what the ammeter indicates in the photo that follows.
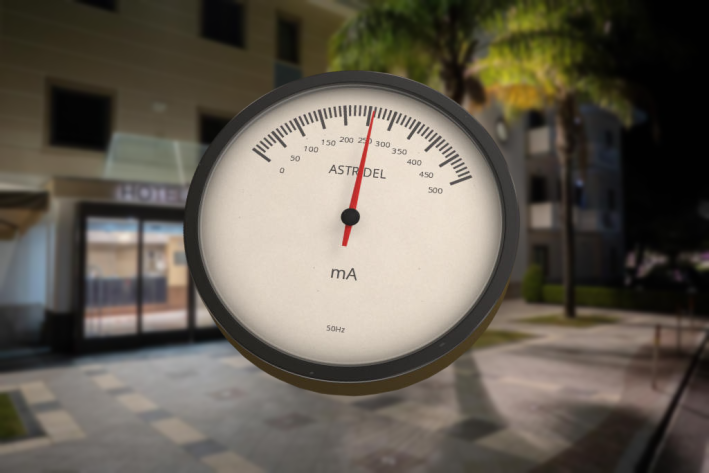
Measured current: 260 mA
